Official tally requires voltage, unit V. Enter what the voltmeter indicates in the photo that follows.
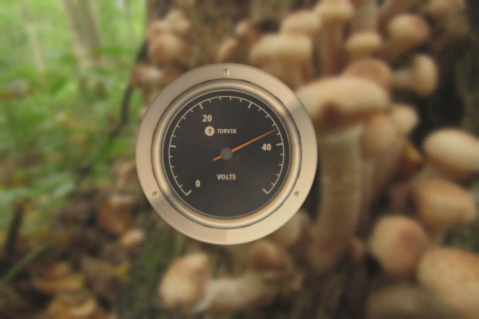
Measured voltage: 37 V
